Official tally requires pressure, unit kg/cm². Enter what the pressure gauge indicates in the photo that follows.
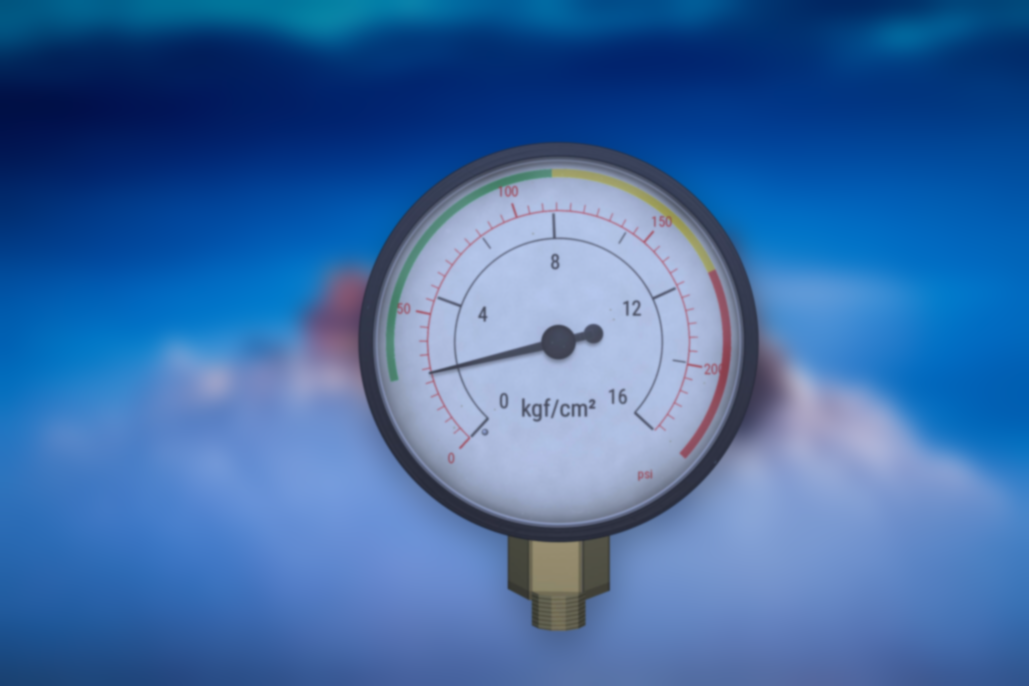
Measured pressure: 2 kg/cm²
